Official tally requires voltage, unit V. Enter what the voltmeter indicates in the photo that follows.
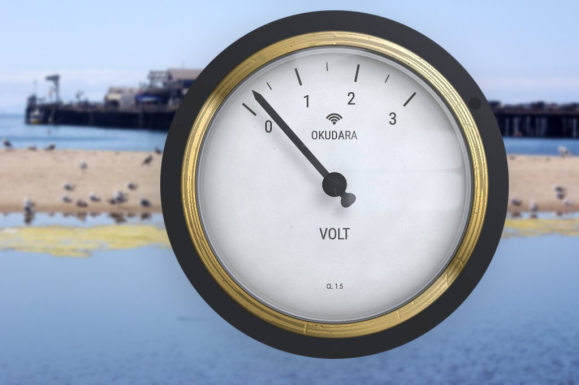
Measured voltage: 0.25 V
